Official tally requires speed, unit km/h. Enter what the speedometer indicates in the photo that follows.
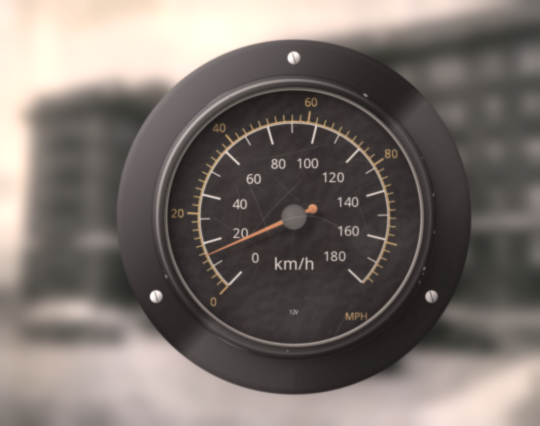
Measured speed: 15 km/h
